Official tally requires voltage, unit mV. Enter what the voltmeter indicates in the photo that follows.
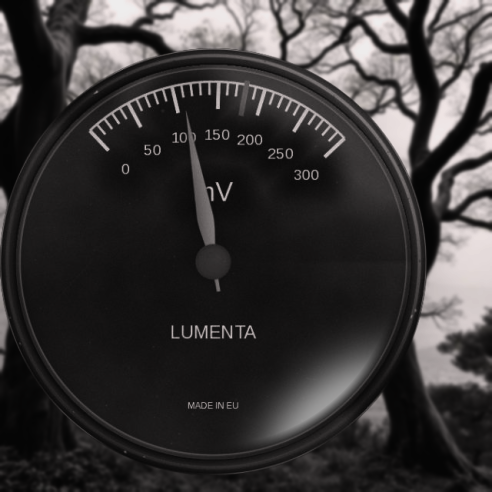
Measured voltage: 110 mV
